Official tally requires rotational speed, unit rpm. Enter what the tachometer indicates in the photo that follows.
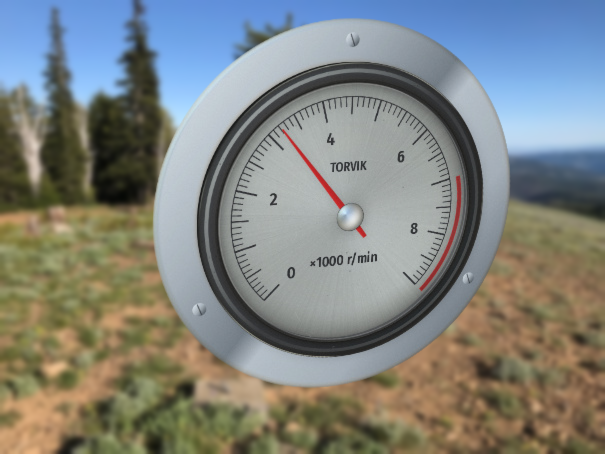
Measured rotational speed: 3200 rpm
